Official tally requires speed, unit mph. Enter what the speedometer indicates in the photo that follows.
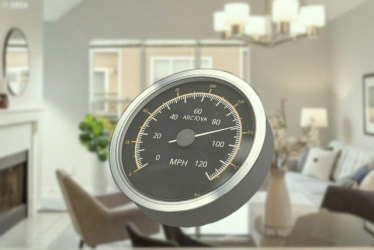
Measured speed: 90 mph
